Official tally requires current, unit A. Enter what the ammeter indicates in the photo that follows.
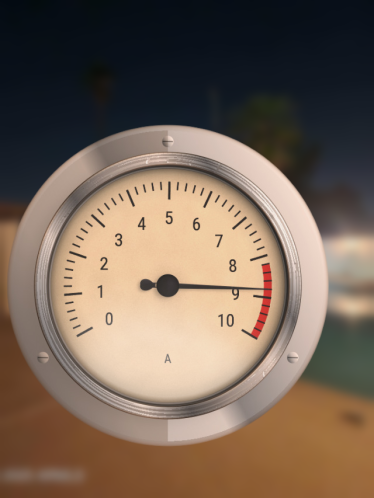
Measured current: 8.8 A
